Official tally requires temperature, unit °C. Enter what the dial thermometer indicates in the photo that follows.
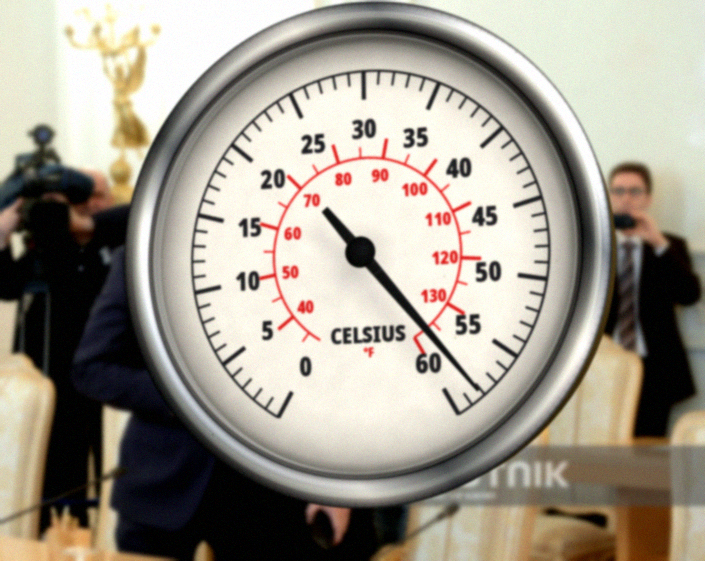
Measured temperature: 58 °C
